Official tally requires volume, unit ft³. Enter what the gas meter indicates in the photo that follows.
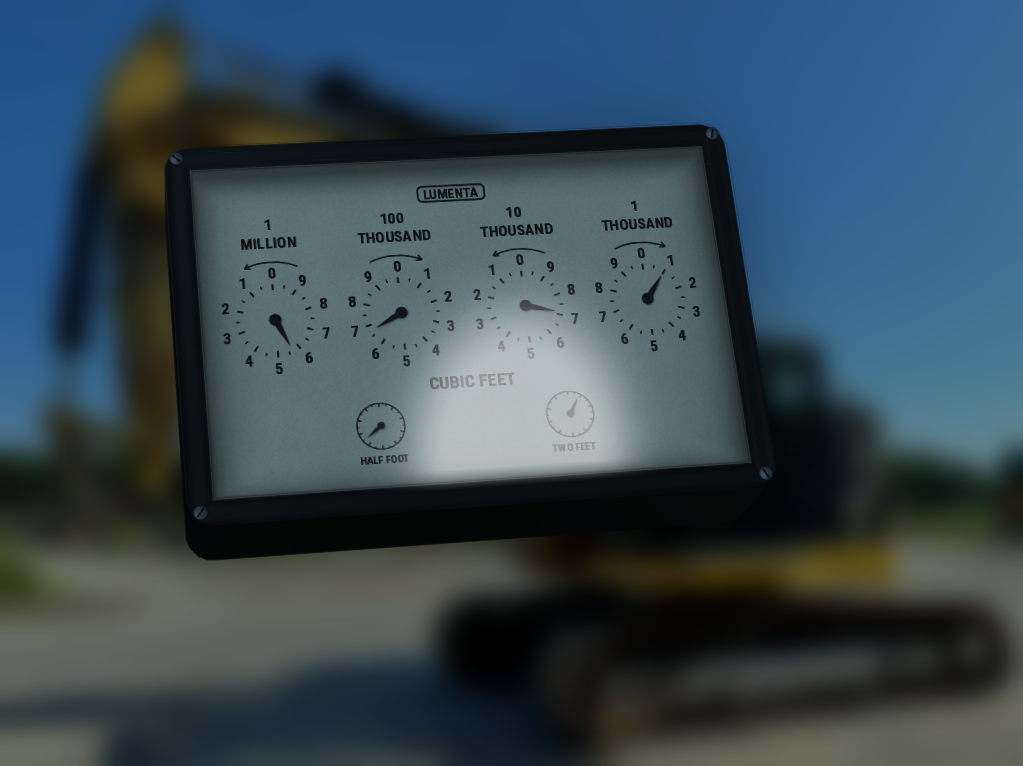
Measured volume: 567100 ft³
